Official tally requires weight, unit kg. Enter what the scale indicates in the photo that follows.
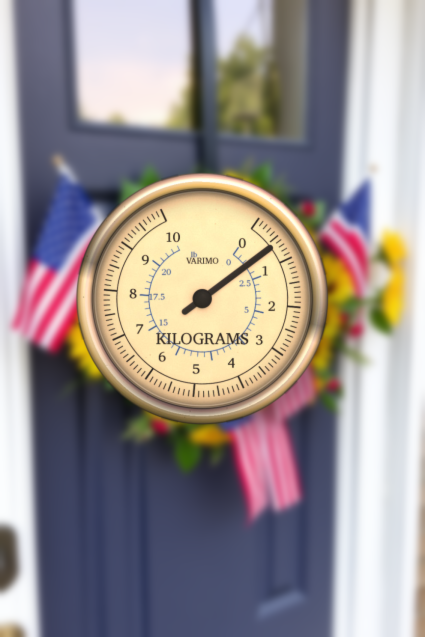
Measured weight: 0.6 kg
